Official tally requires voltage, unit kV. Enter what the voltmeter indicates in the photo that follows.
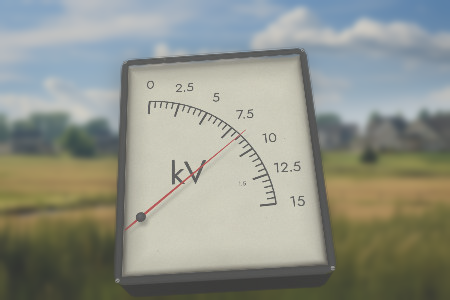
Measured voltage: 8.5 kV
